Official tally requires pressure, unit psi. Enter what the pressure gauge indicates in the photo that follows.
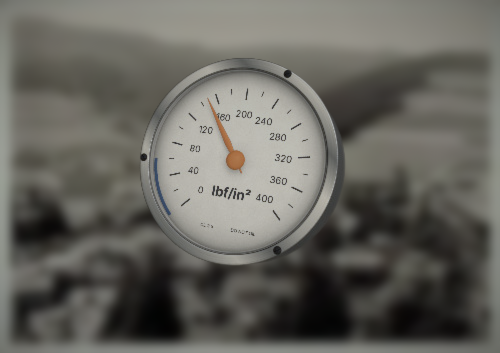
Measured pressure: 150 psi
